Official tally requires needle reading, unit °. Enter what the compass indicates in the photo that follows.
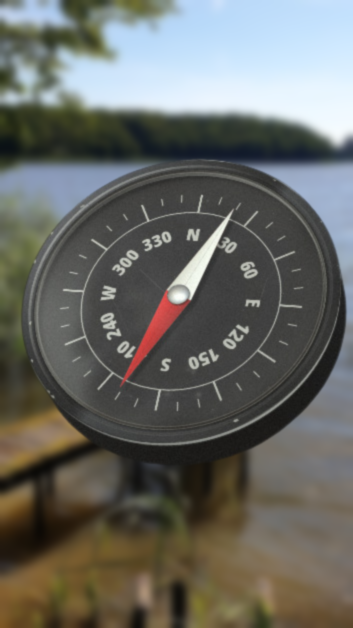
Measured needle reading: 200 °
